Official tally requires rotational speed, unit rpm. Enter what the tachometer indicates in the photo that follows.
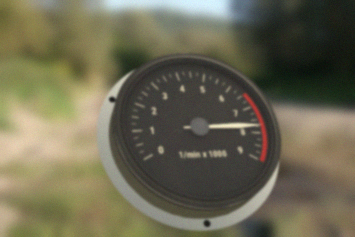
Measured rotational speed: 7750 rpm
